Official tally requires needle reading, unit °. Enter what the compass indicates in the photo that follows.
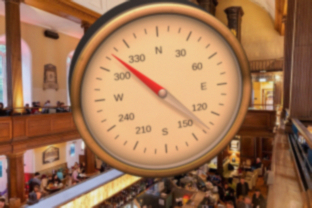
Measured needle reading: 315 °
